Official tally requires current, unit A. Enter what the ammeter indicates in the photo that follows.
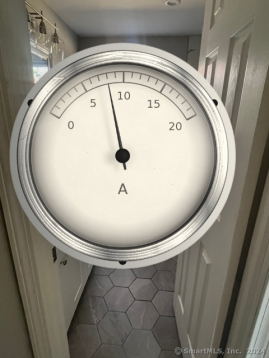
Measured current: 8 A
